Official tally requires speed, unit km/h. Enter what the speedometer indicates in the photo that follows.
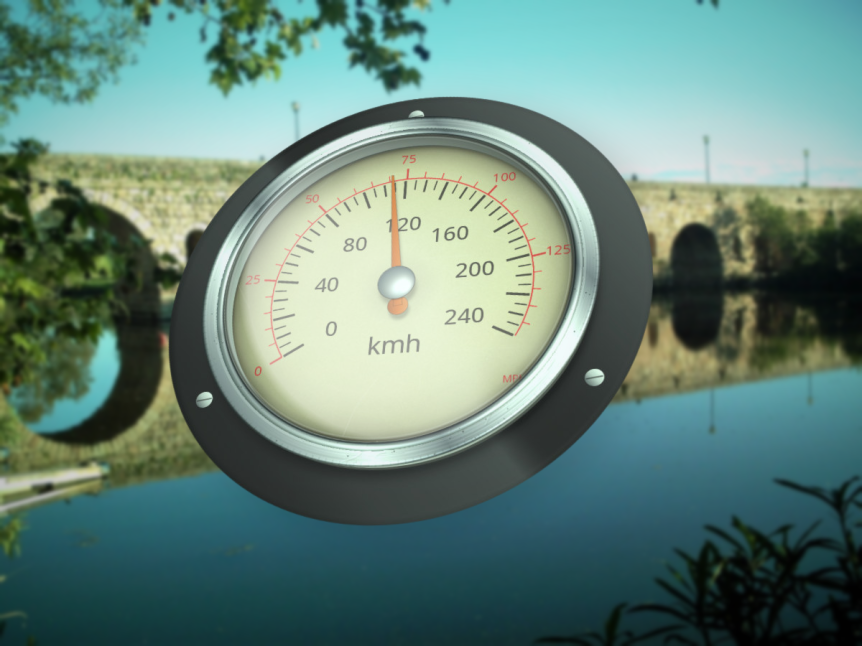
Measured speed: 115 km/h
